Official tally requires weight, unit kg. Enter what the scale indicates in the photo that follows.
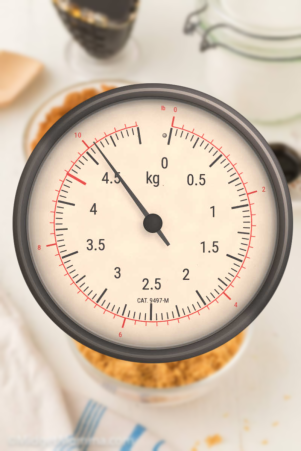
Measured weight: 4.6 kg
